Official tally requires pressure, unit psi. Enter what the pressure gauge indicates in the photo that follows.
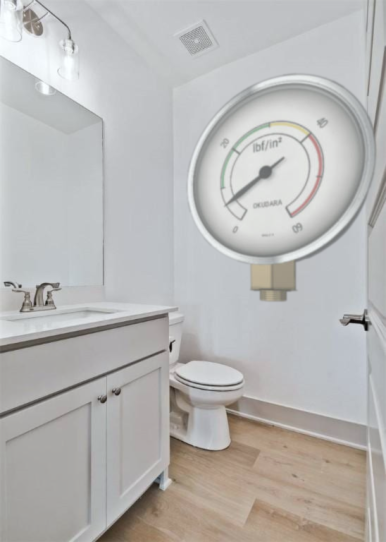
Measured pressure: 5 psi
